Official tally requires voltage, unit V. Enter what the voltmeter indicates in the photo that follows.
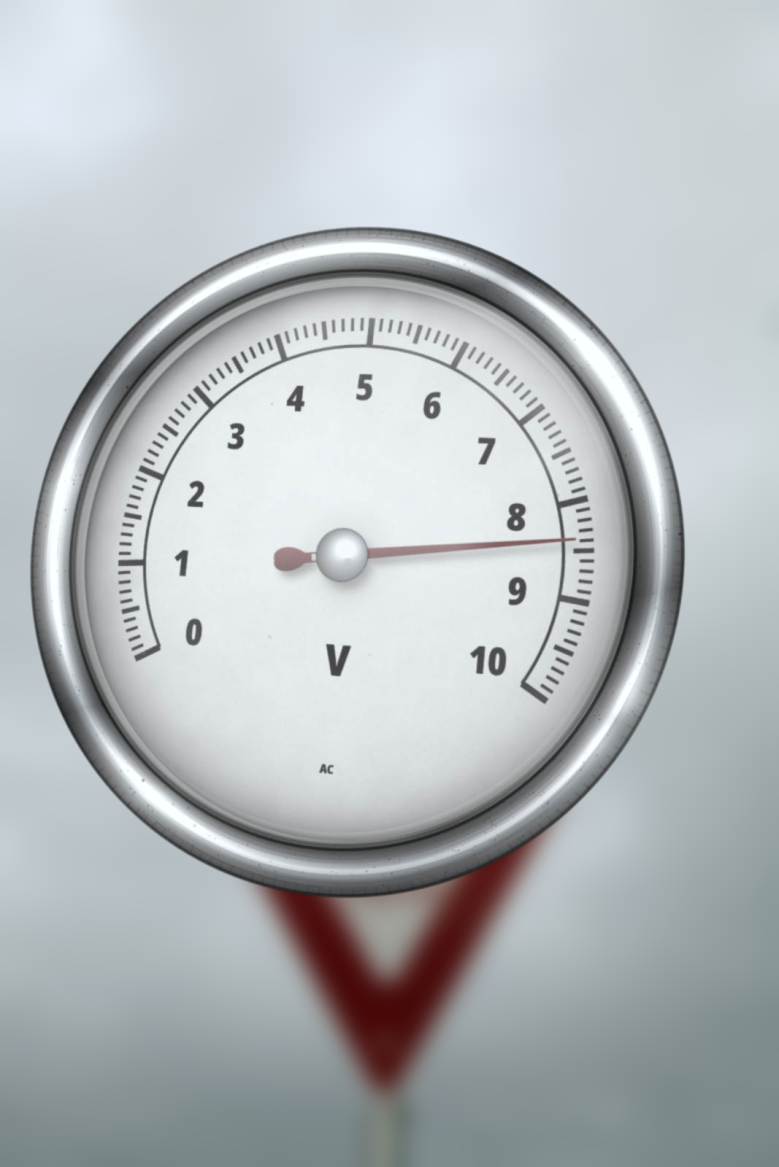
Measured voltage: 8.4 V
